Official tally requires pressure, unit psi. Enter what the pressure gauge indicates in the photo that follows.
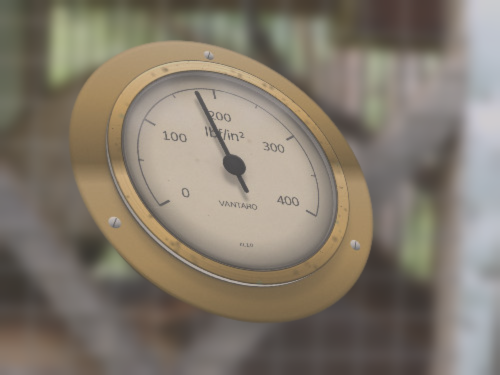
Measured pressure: 175 psi
